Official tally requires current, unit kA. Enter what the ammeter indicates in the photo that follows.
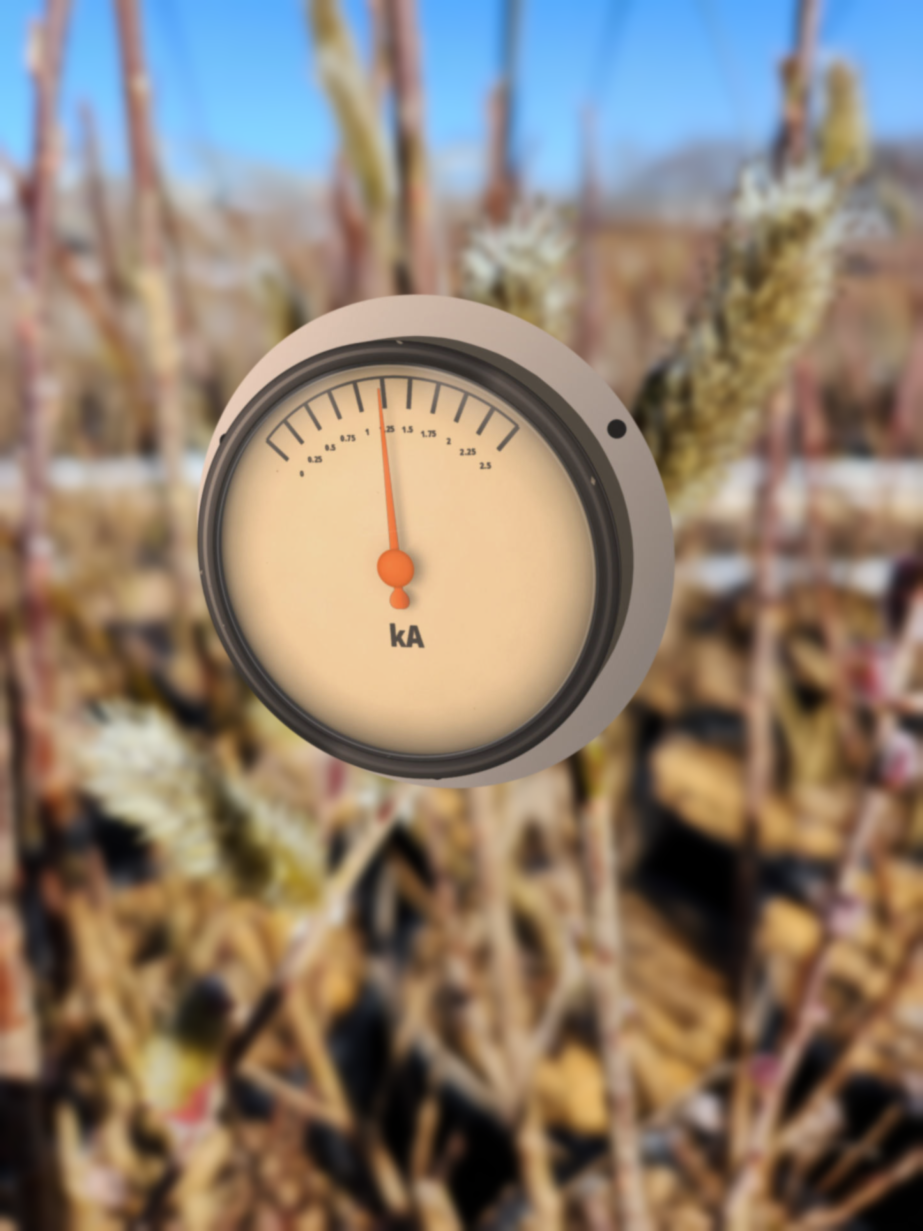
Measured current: 1.25 kA
